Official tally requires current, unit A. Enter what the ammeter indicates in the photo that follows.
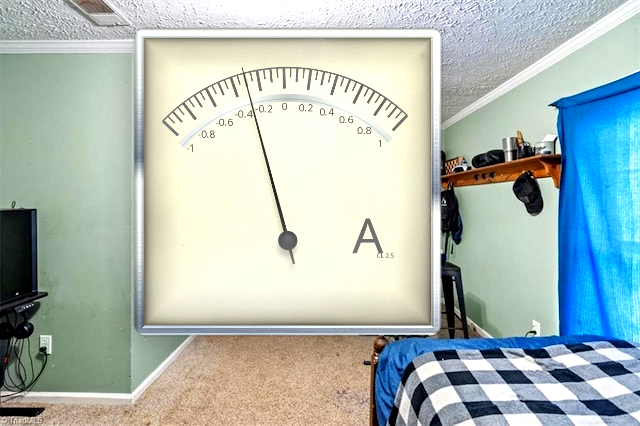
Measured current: -0.3 A
